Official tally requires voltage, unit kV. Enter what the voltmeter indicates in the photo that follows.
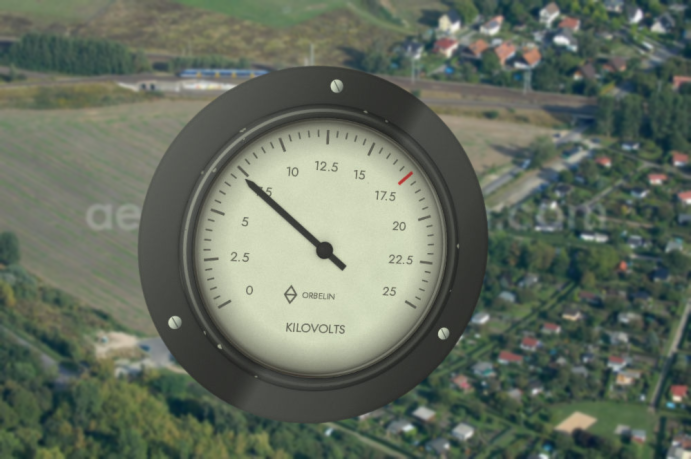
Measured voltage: 7.25 kV
